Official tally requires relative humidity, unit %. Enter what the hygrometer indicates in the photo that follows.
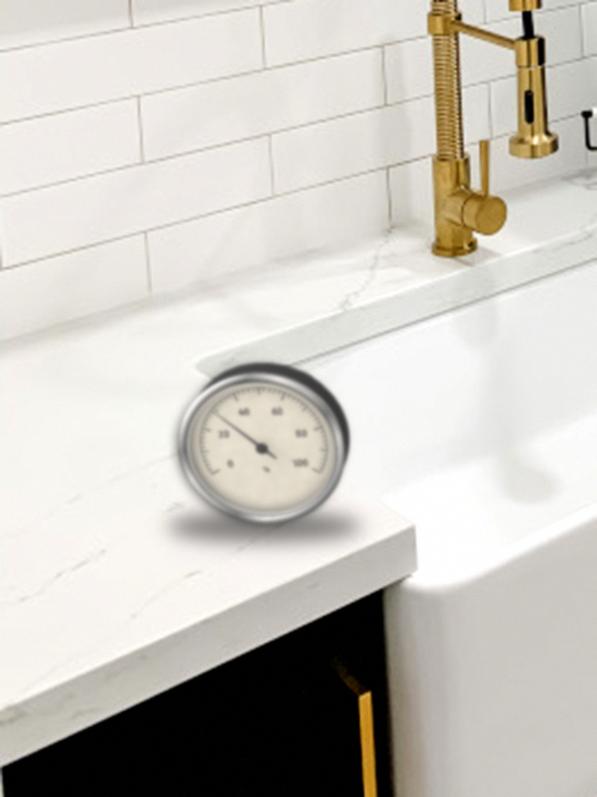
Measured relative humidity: 30 %
